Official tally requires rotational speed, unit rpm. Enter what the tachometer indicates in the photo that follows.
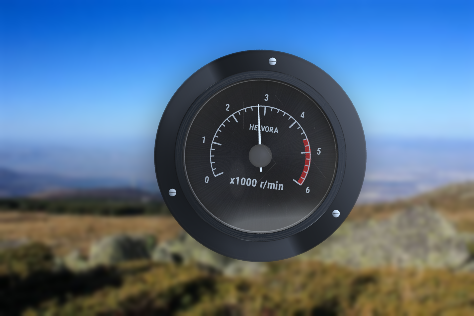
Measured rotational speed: 2800 rpm
